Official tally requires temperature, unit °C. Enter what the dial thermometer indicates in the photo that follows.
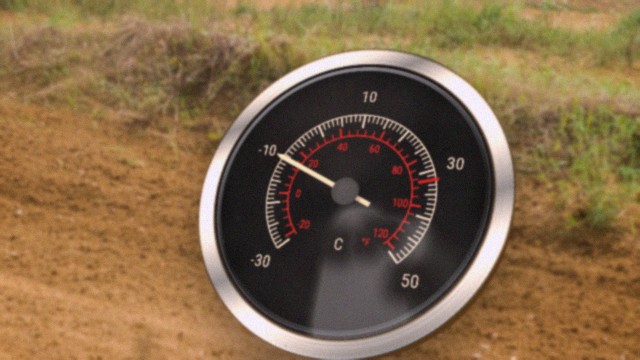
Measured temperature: -10 °C
